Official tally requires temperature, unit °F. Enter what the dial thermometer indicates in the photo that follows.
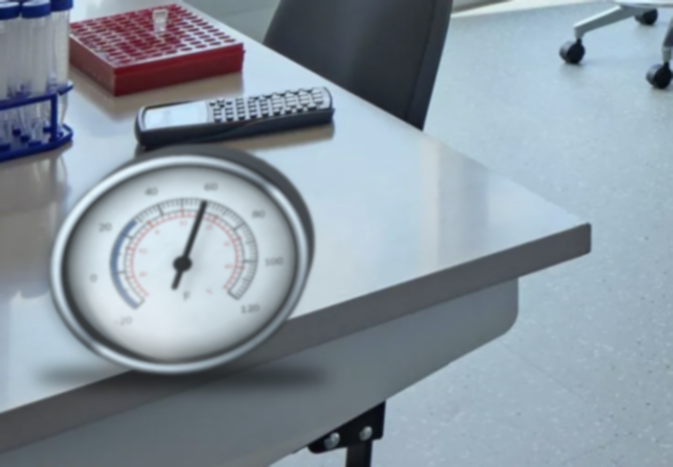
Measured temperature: 60 °F
